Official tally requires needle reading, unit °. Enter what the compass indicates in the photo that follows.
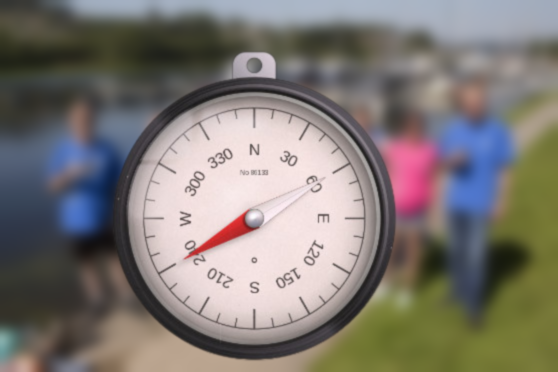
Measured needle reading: 240 °
